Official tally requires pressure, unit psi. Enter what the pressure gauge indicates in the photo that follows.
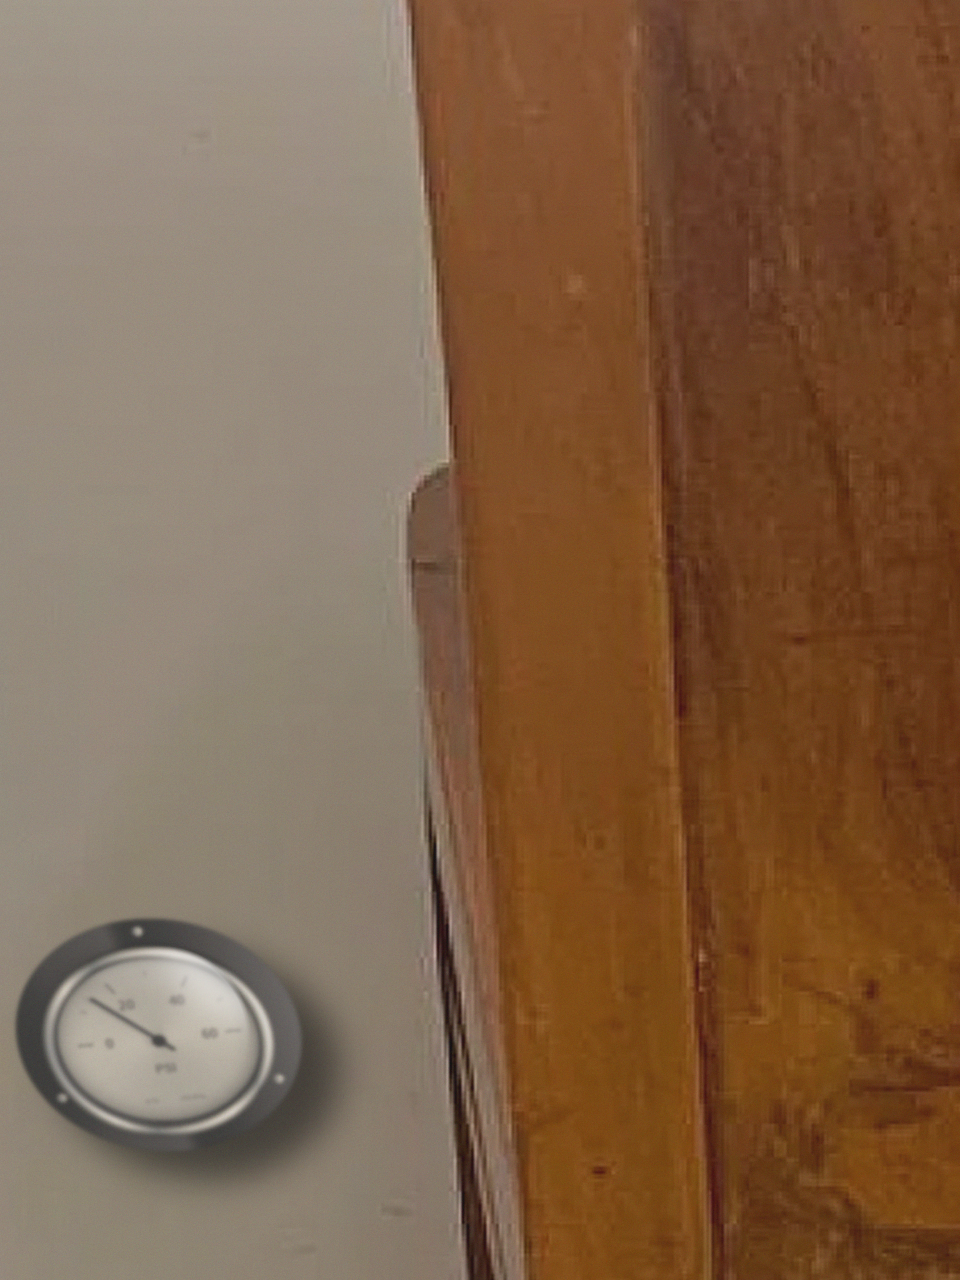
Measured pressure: 15 psi
